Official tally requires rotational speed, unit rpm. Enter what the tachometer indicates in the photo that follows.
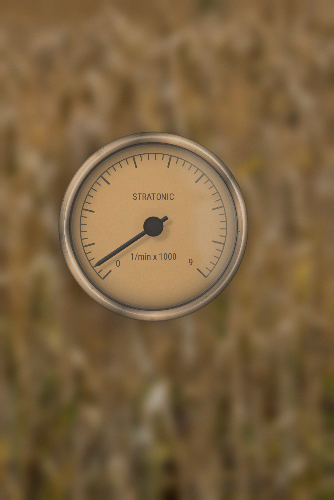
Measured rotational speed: 400 rpm
